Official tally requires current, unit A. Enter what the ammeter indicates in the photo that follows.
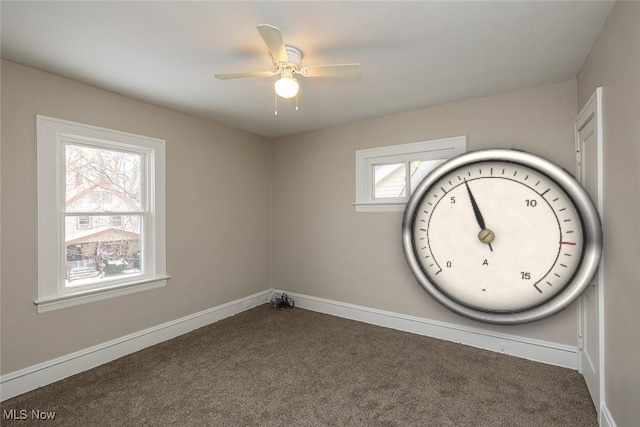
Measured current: 6.25 A
